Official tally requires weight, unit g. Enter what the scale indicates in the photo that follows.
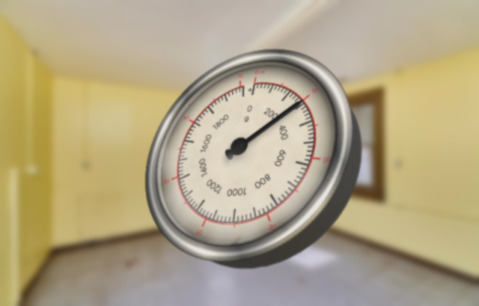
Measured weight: 300 g
